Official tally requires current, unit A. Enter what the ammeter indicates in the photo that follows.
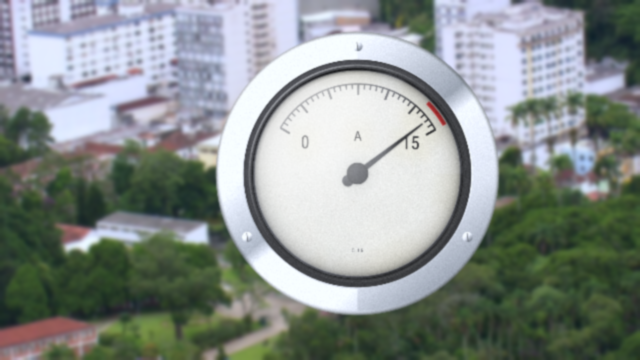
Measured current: 14 A
